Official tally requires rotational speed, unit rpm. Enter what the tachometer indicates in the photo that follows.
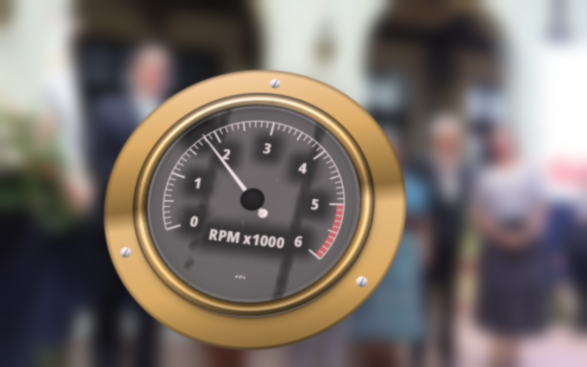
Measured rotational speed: 1800 rpm
